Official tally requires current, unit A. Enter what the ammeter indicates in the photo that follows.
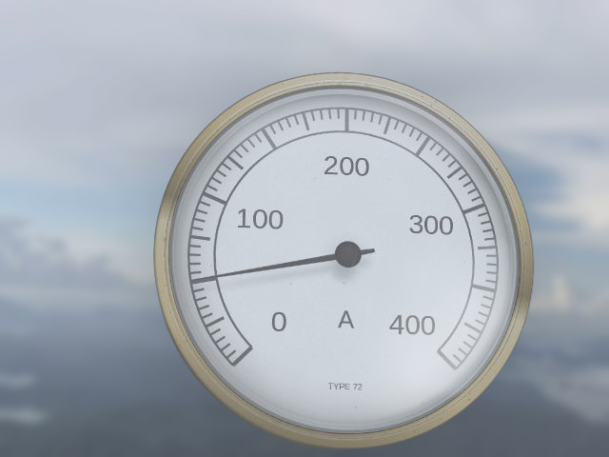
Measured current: 50 A
